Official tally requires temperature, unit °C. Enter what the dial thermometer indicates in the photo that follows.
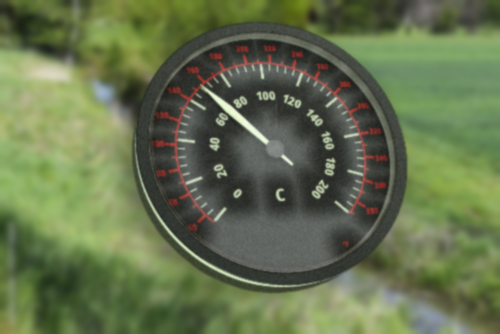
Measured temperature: 68 °C
